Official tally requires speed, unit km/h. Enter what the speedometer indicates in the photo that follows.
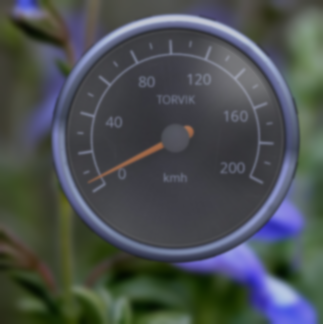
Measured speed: 5 km/h
